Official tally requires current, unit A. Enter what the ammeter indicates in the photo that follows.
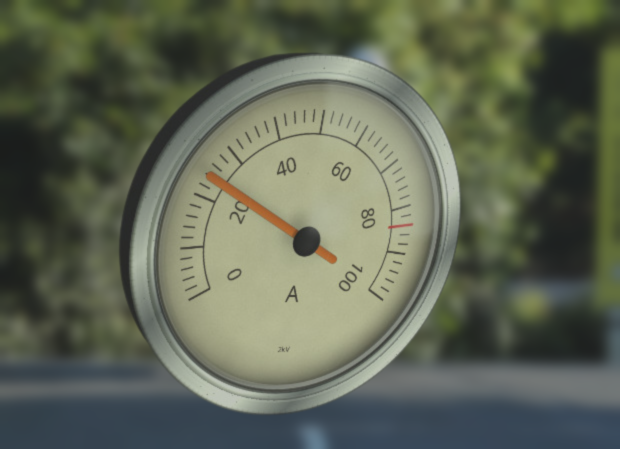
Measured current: 24 A
